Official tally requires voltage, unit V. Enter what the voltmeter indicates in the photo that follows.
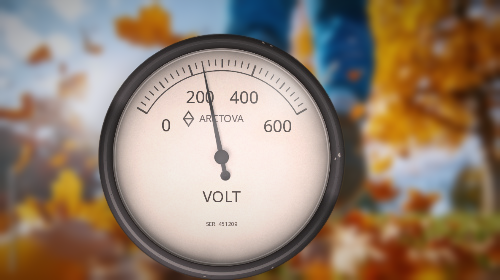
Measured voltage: 240 V
